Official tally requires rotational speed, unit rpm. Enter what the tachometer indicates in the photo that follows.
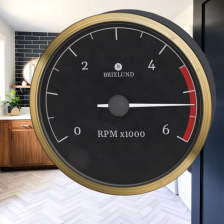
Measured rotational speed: 5250 rpm
